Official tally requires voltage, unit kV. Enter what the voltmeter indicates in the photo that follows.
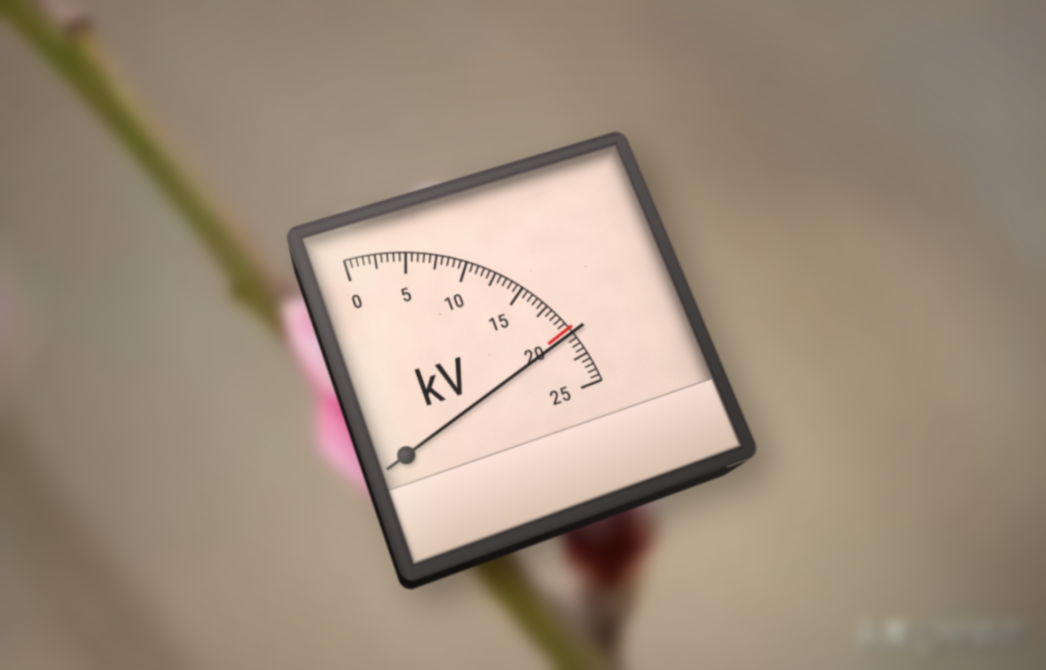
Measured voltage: 20.5 kV
